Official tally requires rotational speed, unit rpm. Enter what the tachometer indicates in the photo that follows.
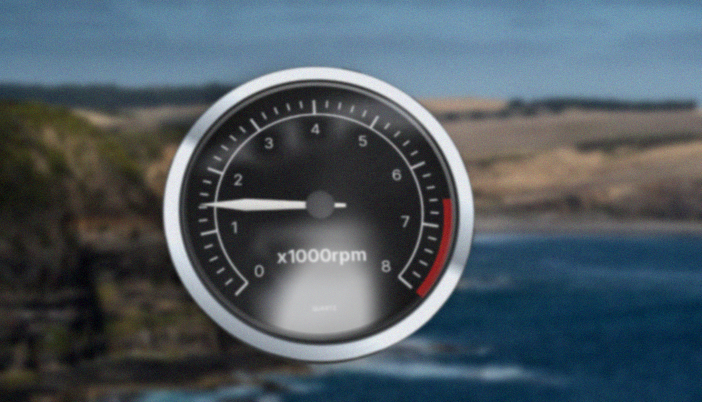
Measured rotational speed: 1400 rpm
